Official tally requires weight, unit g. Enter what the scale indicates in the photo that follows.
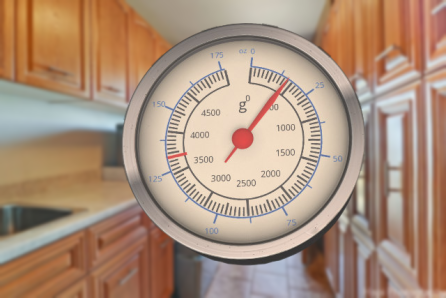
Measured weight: 450 g
